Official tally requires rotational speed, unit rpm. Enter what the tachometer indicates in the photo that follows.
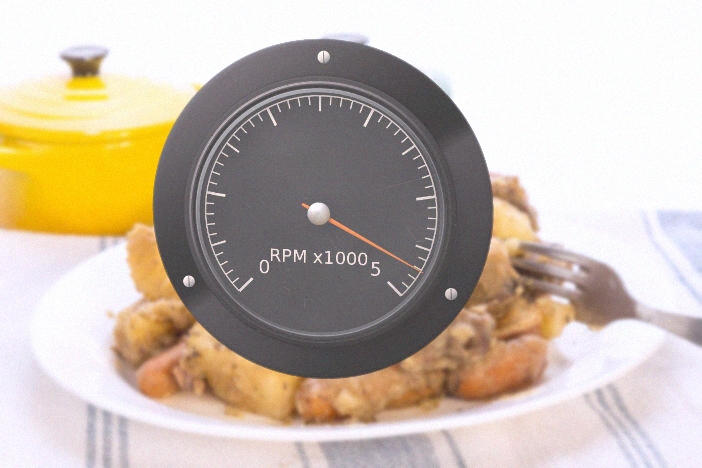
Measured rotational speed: 4700 rpm
